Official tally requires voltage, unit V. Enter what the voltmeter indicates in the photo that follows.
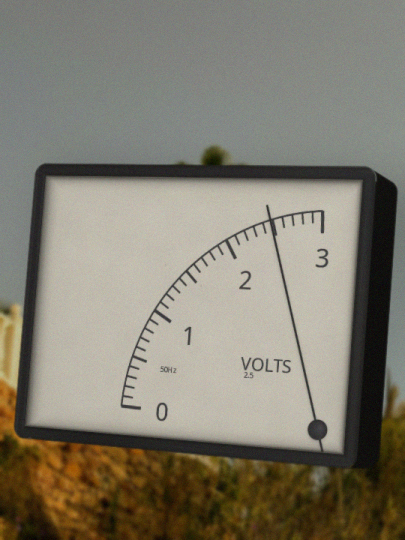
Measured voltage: 2.5 V
